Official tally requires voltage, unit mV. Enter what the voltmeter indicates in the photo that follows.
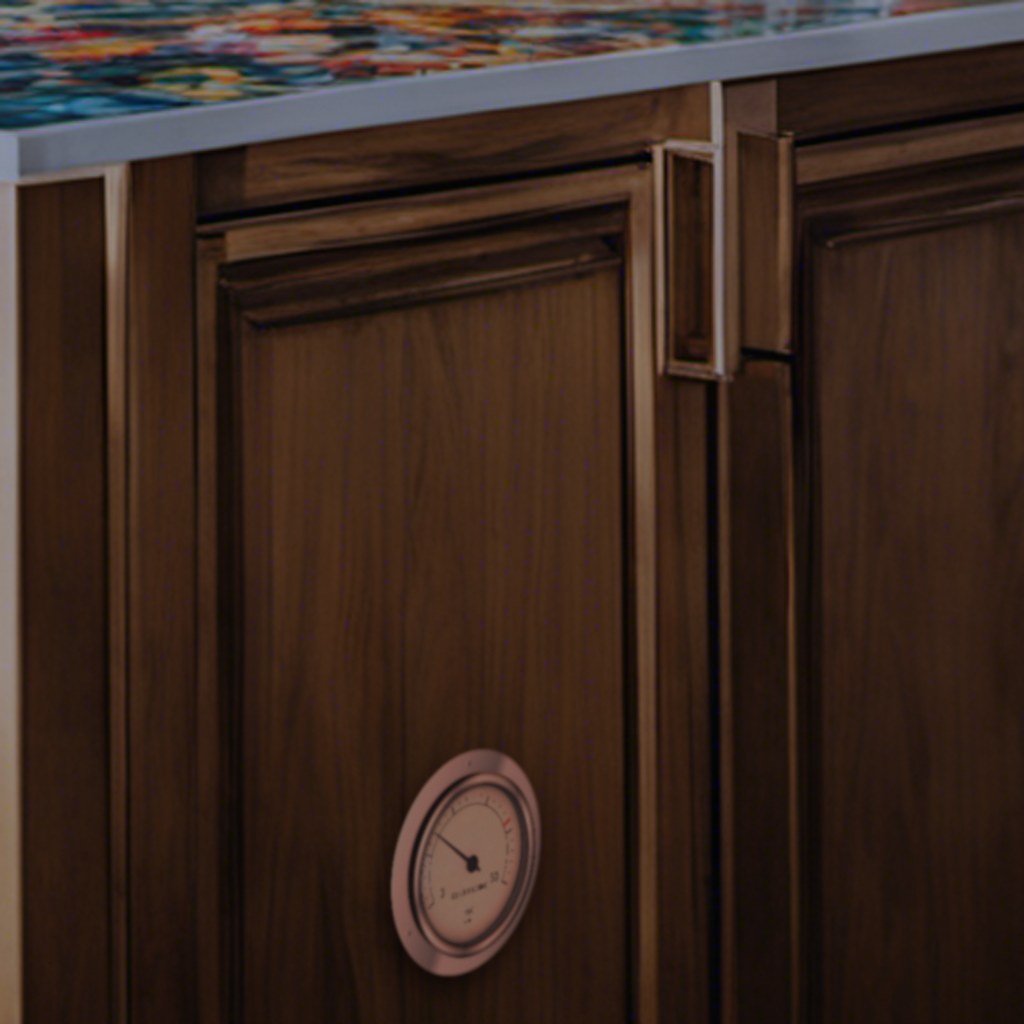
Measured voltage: 14 mV
